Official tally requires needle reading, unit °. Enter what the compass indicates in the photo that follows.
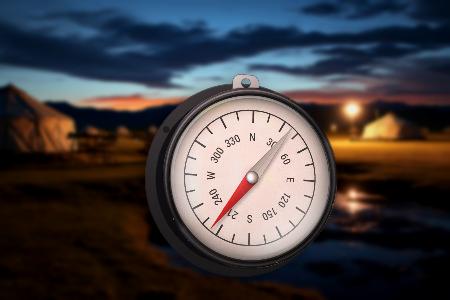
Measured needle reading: 217.5 °
